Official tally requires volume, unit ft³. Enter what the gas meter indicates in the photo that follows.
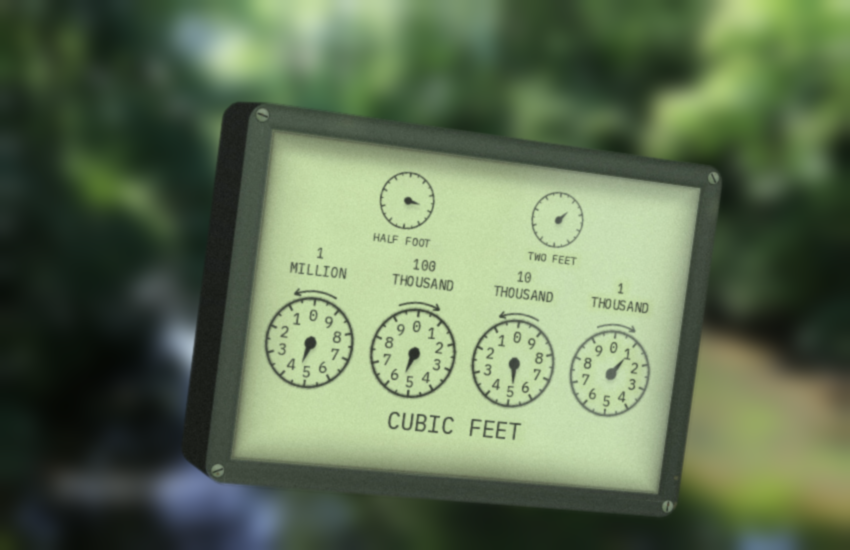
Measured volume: 455100 ft³
